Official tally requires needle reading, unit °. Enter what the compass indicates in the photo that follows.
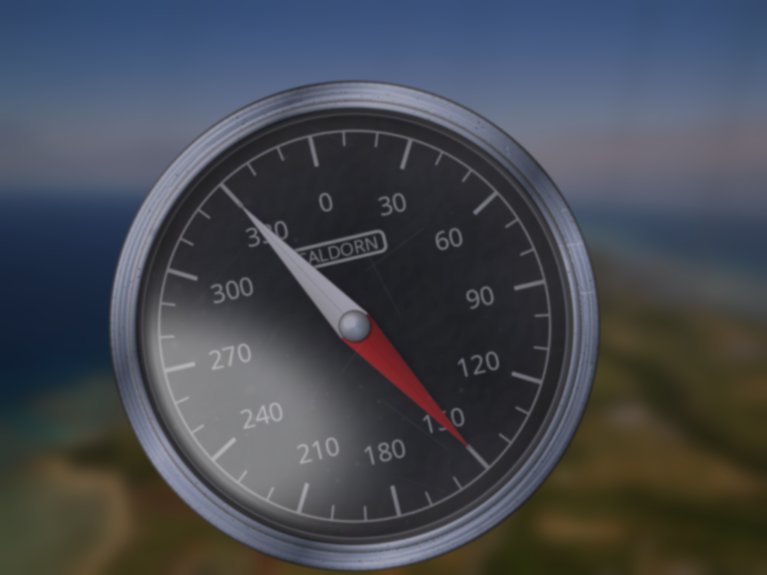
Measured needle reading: 150 °
